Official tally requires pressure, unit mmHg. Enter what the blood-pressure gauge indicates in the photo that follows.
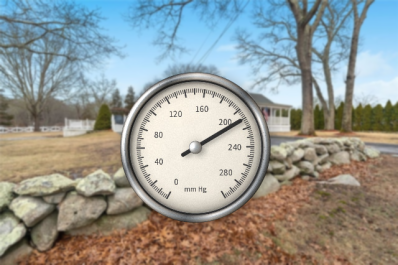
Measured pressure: 210 mmHg
